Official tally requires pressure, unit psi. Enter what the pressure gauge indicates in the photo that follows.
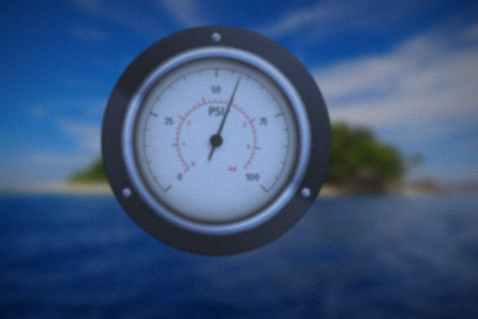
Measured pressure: 57.5 psi
